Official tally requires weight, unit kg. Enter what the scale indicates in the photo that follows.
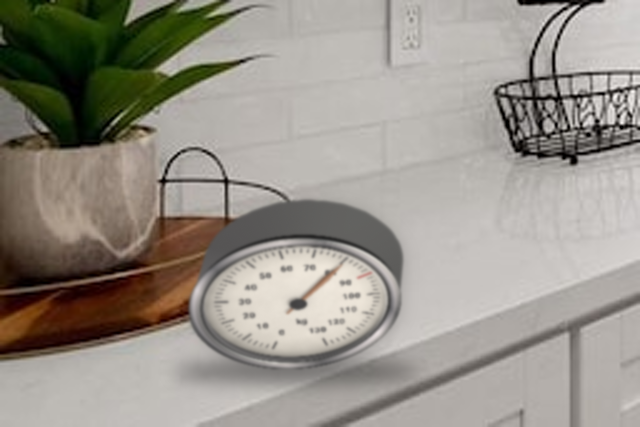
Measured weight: 80 kg
